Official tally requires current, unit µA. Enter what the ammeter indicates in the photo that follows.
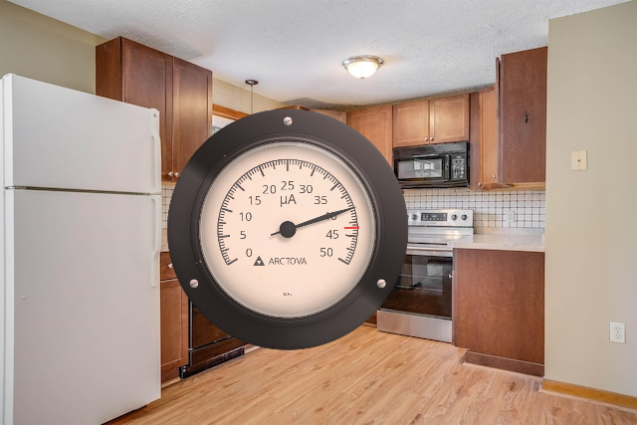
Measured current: 40 µA
